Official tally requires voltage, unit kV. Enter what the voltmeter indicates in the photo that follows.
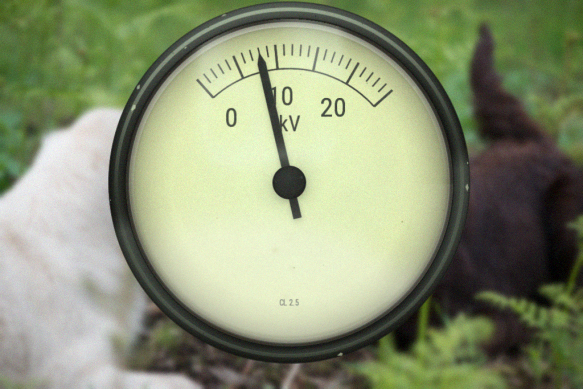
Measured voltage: 8 kV
